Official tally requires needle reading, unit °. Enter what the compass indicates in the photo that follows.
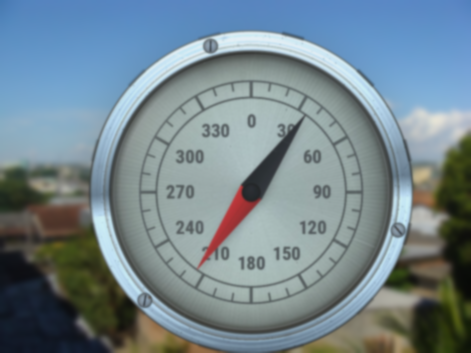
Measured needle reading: 215 °
